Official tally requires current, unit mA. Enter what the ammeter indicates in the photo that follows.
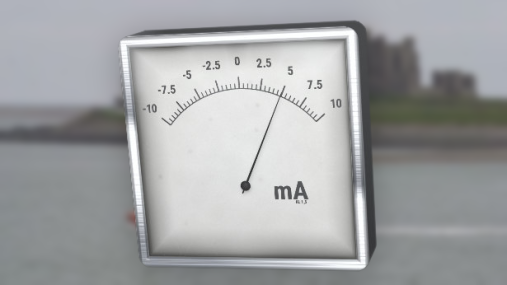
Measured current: 5 mA
